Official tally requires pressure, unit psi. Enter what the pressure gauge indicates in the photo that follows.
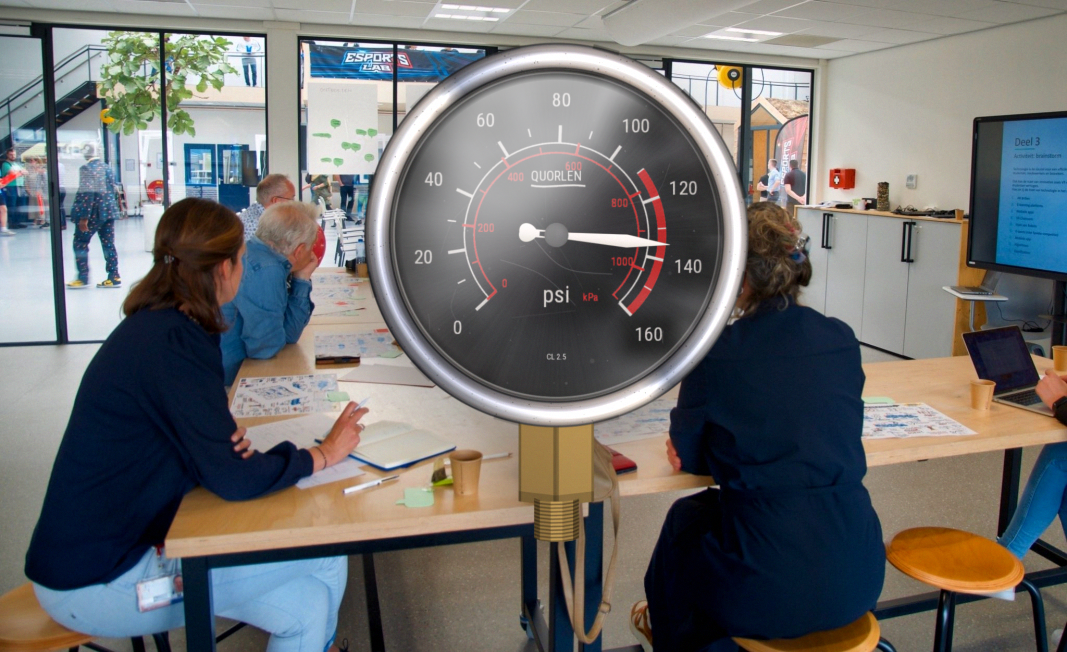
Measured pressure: 135 psi
